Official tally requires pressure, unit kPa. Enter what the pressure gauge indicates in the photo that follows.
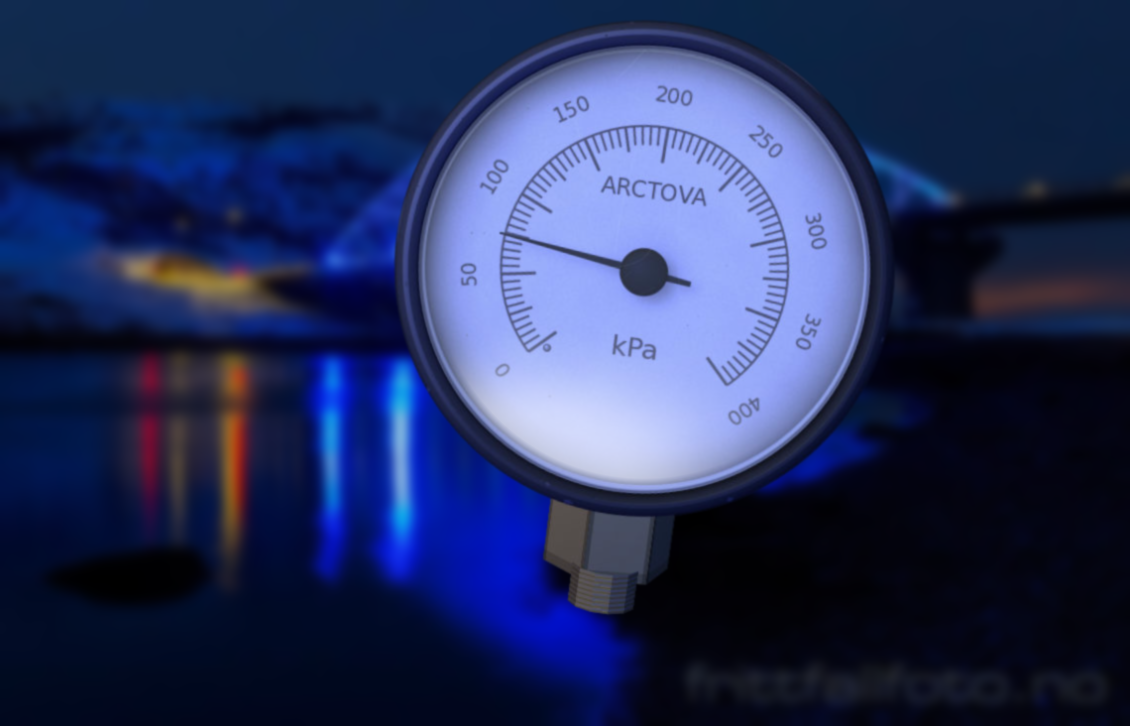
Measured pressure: 75 kPa
